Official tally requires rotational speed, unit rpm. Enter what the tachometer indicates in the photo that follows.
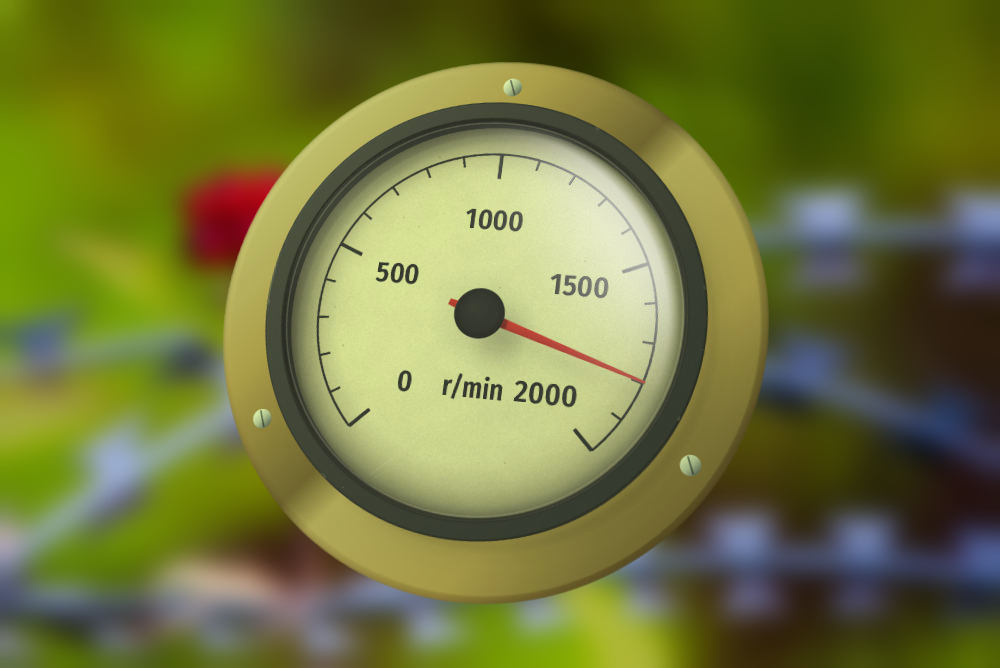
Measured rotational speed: 1800 rpm
